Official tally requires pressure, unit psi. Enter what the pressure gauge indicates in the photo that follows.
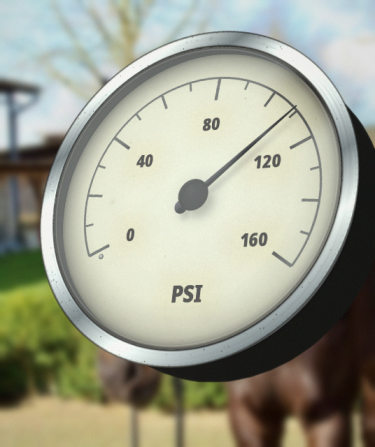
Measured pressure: 110 psi
